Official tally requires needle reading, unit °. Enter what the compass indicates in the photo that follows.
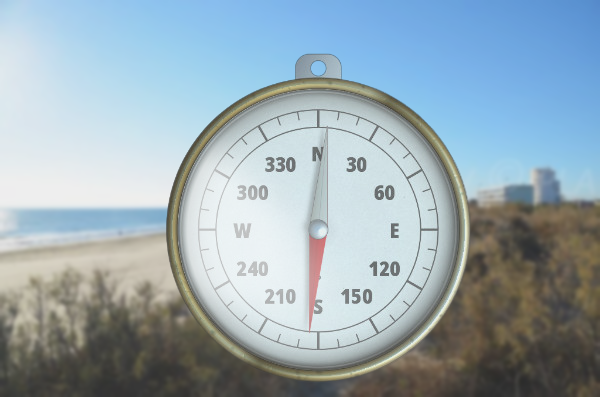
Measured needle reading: 185 °
